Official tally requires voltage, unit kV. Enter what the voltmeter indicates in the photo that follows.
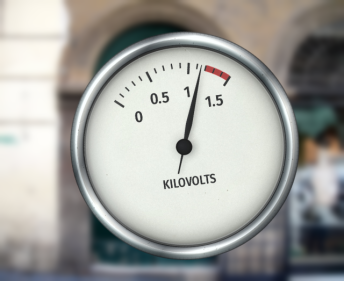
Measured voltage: 1.15 kV
